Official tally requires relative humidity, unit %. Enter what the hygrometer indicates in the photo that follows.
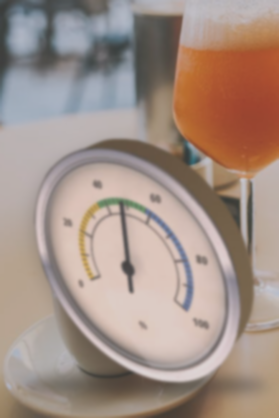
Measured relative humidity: 50 %
